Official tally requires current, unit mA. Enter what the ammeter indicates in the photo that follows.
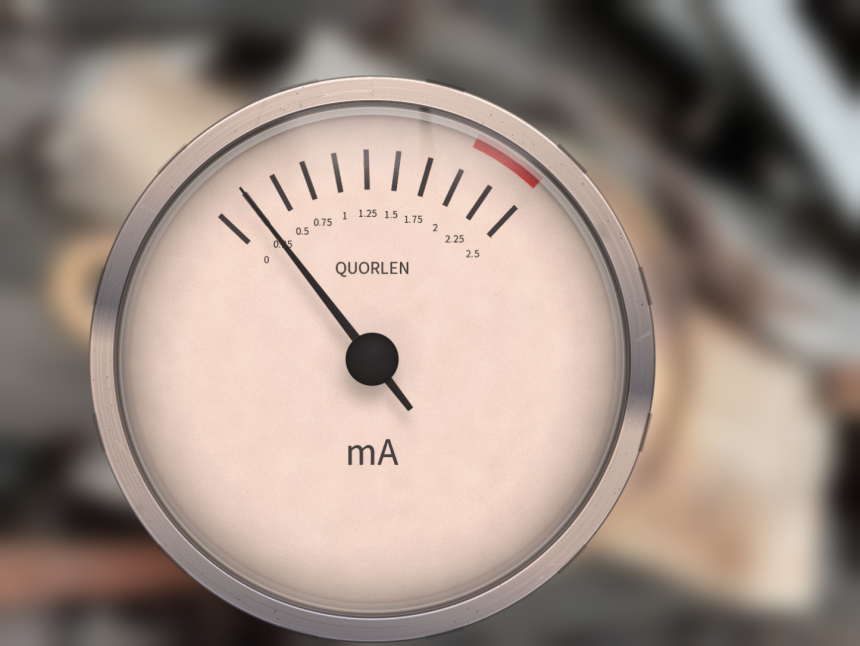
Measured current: 0.25 mA
